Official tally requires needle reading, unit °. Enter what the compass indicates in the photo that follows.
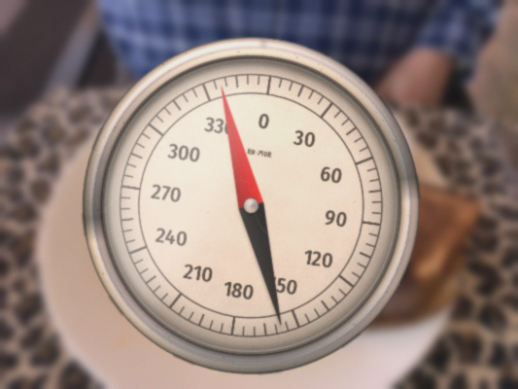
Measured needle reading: 337.5 °
